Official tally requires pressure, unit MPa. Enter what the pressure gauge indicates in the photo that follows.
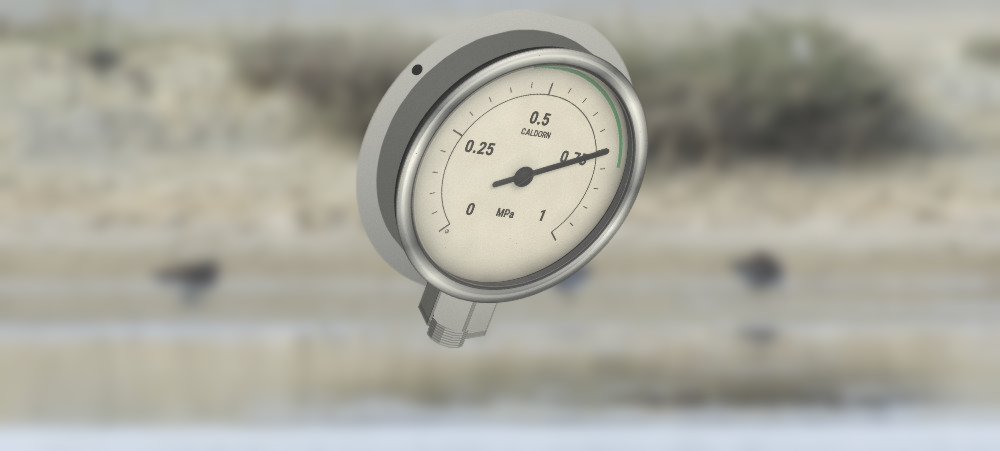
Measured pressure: 0.75 MPa
